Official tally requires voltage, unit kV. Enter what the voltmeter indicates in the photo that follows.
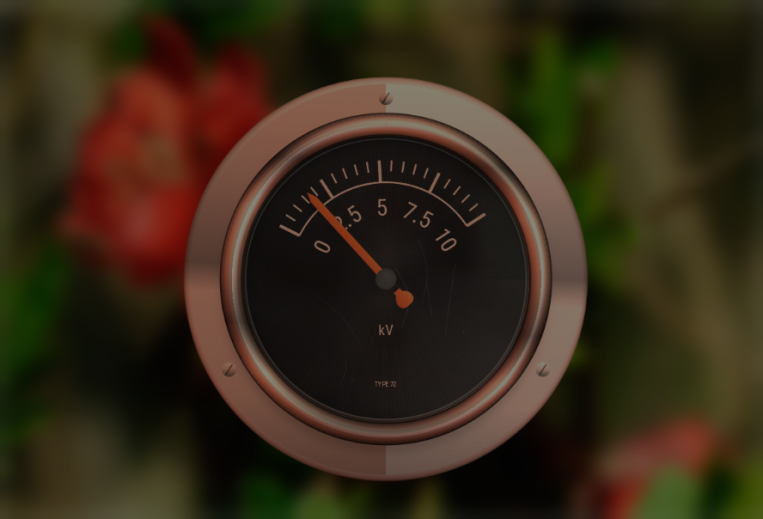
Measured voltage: 1.75 kV
